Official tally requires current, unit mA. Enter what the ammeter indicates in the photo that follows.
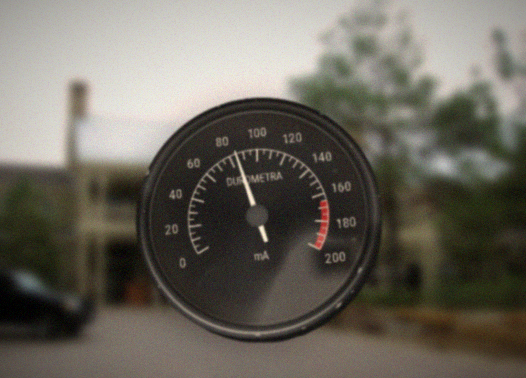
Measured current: 85 mA
